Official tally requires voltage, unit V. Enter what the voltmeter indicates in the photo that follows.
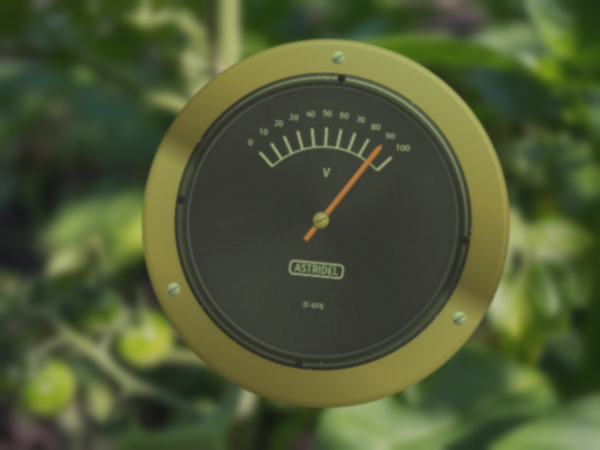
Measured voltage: 90 V
